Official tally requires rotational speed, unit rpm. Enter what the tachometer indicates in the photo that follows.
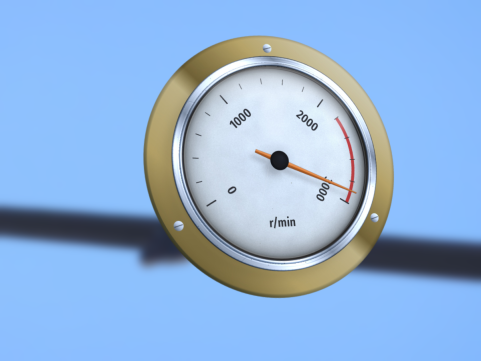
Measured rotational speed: 2900 rpm
